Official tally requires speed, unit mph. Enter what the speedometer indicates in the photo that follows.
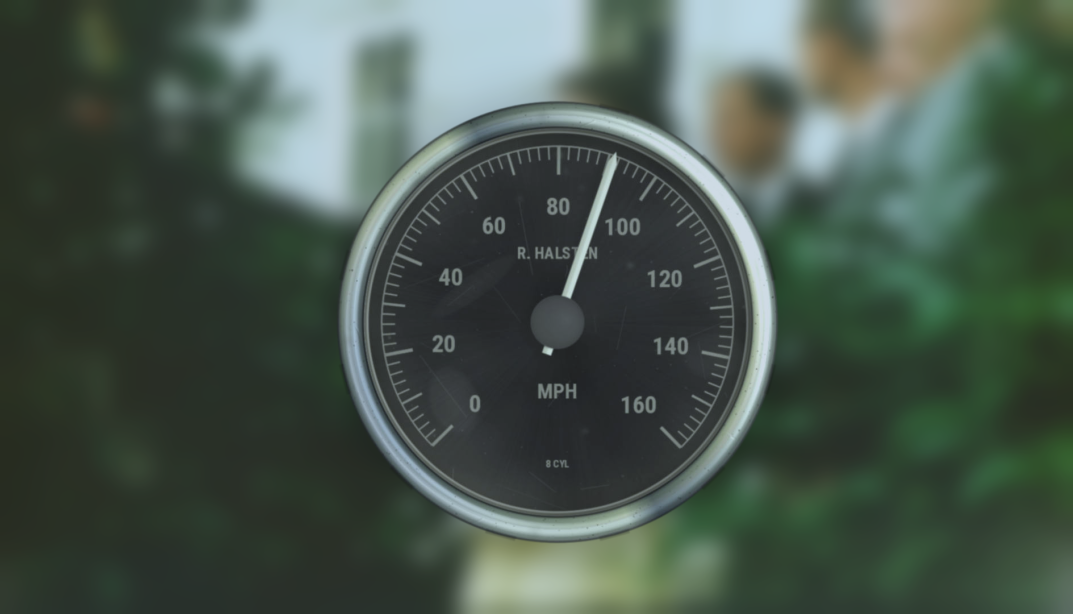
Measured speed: 91 mph
